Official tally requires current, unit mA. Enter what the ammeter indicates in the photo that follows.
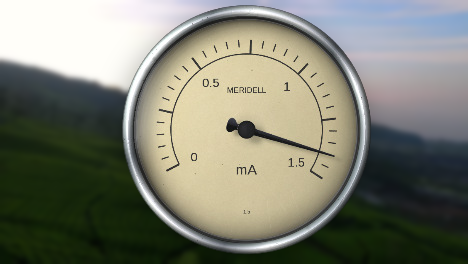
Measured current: 1.4 mA
